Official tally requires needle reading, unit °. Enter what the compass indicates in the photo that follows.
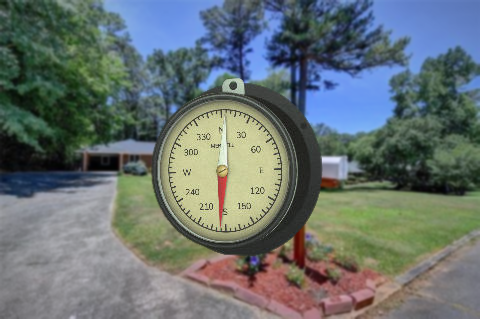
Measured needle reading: 185 °
